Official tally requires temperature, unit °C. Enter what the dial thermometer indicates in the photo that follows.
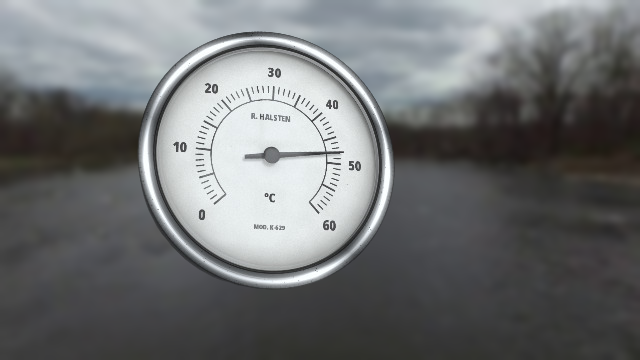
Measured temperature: 48 °C
